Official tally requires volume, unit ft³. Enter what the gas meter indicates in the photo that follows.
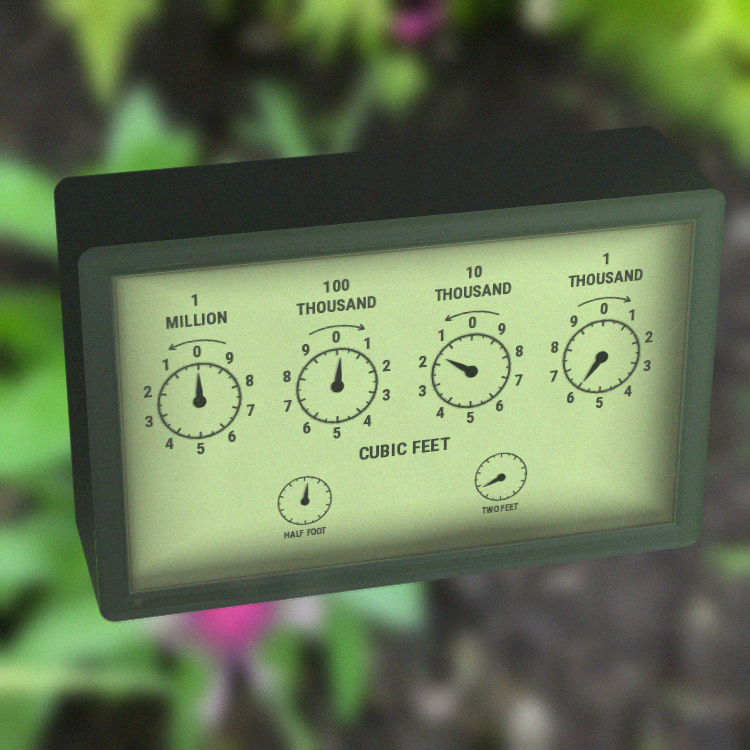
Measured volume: 1600 ft³
